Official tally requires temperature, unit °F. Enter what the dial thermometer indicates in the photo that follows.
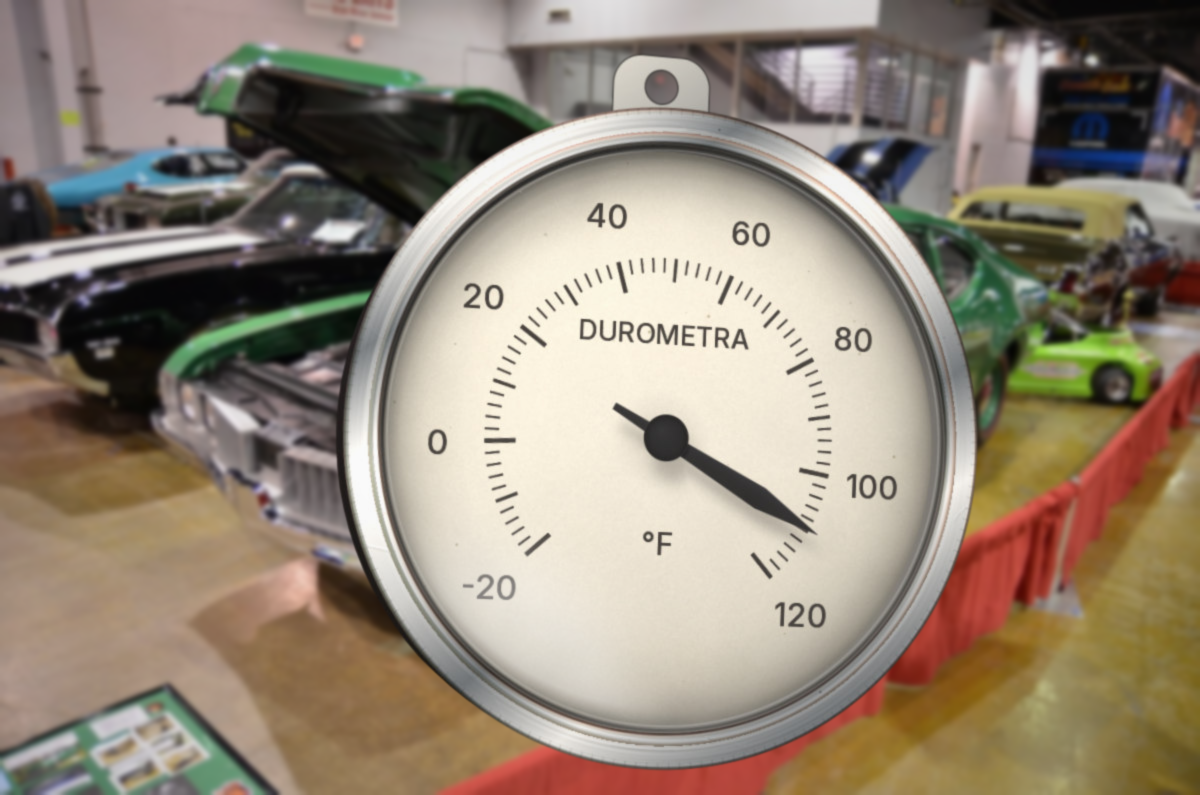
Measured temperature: 110 °F
